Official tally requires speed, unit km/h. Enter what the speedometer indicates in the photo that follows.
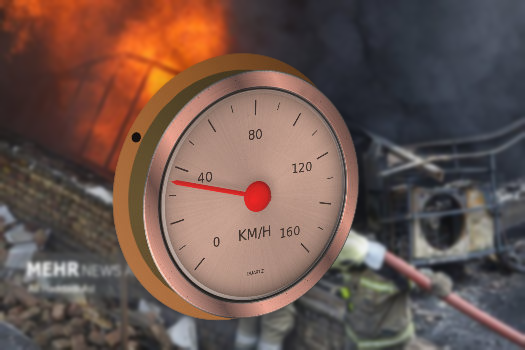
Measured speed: 35 km/h
